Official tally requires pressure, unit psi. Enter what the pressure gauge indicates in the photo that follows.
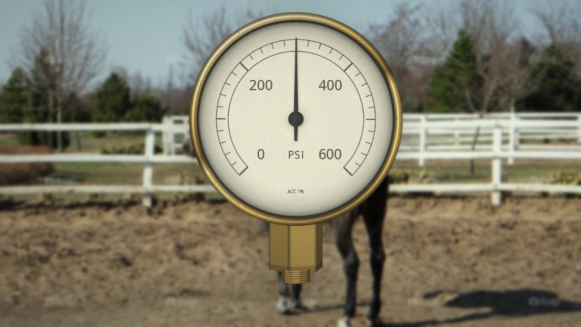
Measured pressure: 300 psi
